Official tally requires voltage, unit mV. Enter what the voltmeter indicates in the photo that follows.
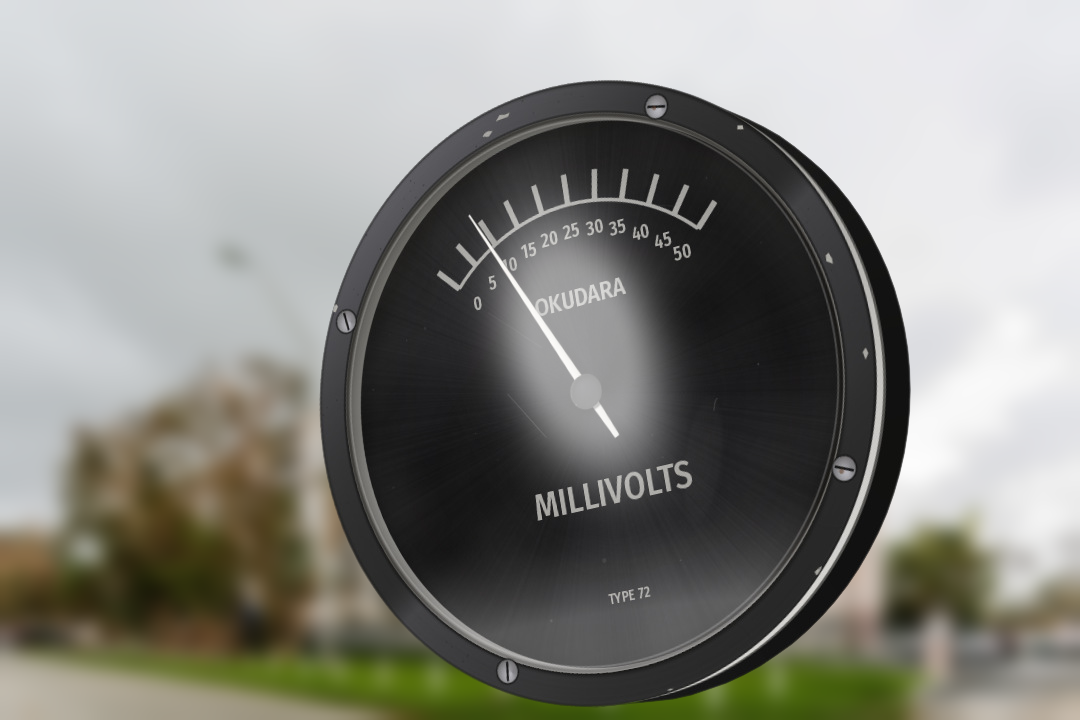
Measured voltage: 10 mV
